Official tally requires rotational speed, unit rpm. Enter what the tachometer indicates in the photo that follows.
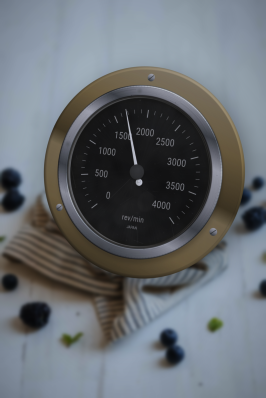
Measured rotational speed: 1700 rpm
